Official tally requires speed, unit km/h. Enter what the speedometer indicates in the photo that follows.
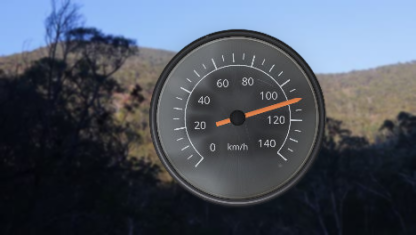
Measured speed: 110 km/h
